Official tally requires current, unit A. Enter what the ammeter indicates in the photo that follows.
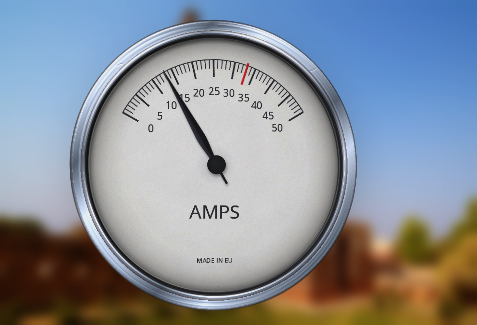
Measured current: 13 A
